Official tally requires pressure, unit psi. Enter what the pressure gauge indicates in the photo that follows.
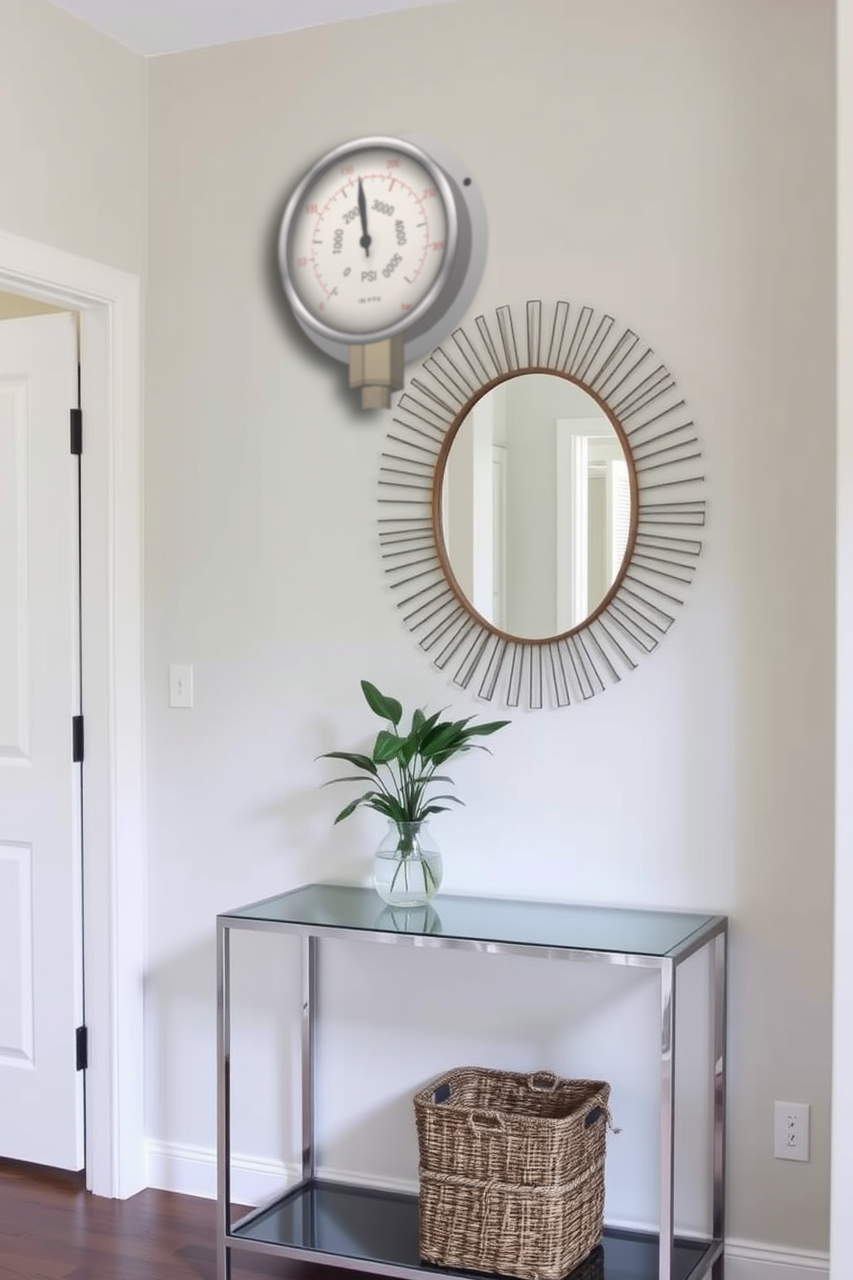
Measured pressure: 2400 psi
